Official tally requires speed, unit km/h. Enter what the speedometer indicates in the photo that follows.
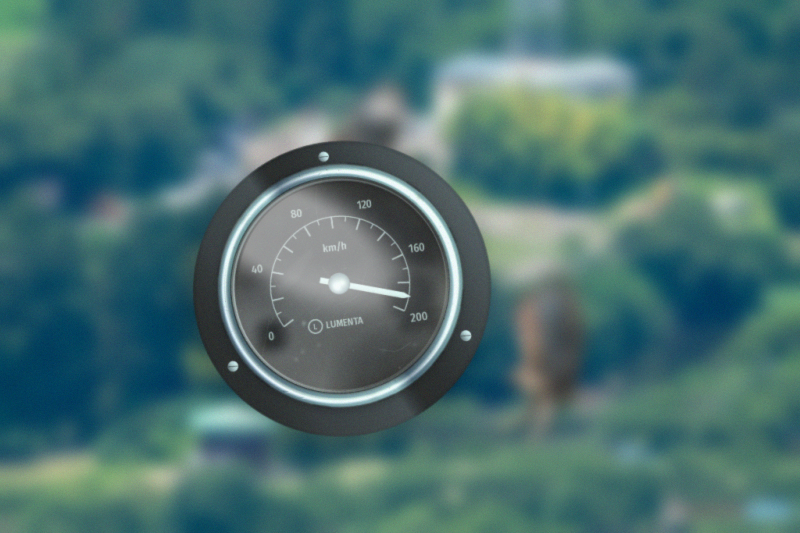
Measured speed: 190 km/h
